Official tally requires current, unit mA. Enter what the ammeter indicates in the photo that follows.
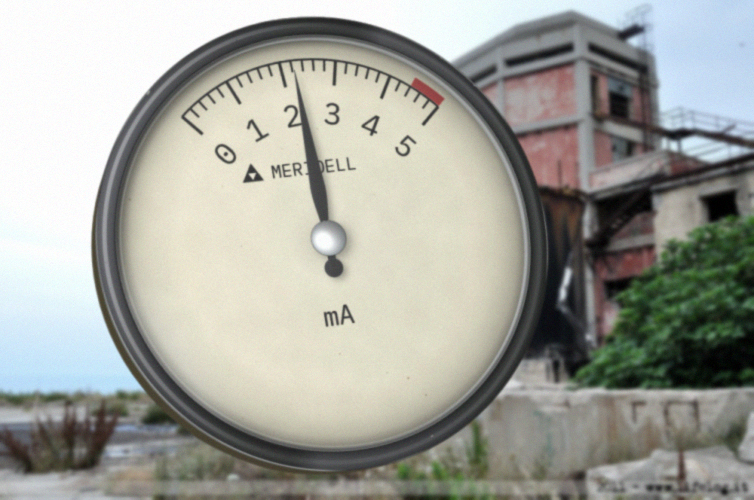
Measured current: 2.2 mA
